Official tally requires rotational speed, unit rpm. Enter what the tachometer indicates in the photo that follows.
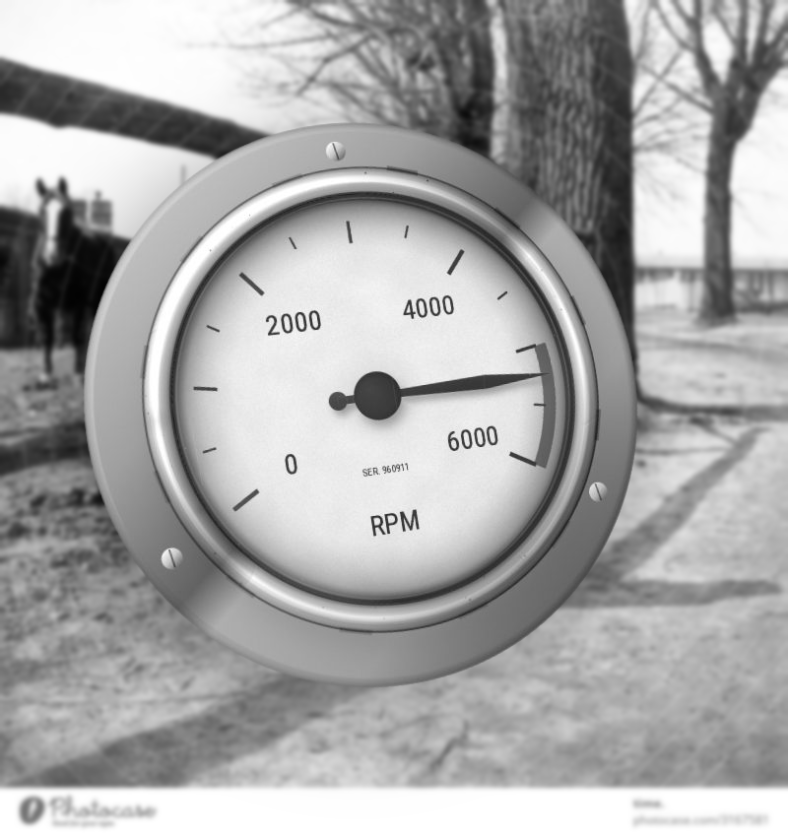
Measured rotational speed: 5250 rpm
